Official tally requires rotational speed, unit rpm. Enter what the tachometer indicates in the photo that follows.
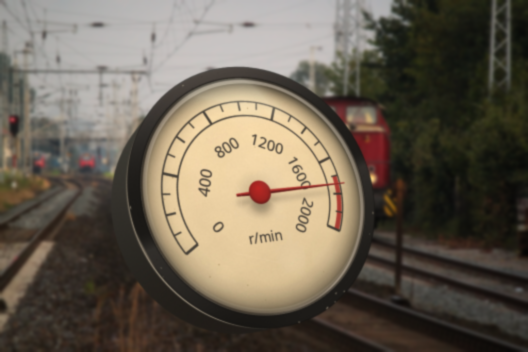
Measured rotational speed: 1750 rpm
